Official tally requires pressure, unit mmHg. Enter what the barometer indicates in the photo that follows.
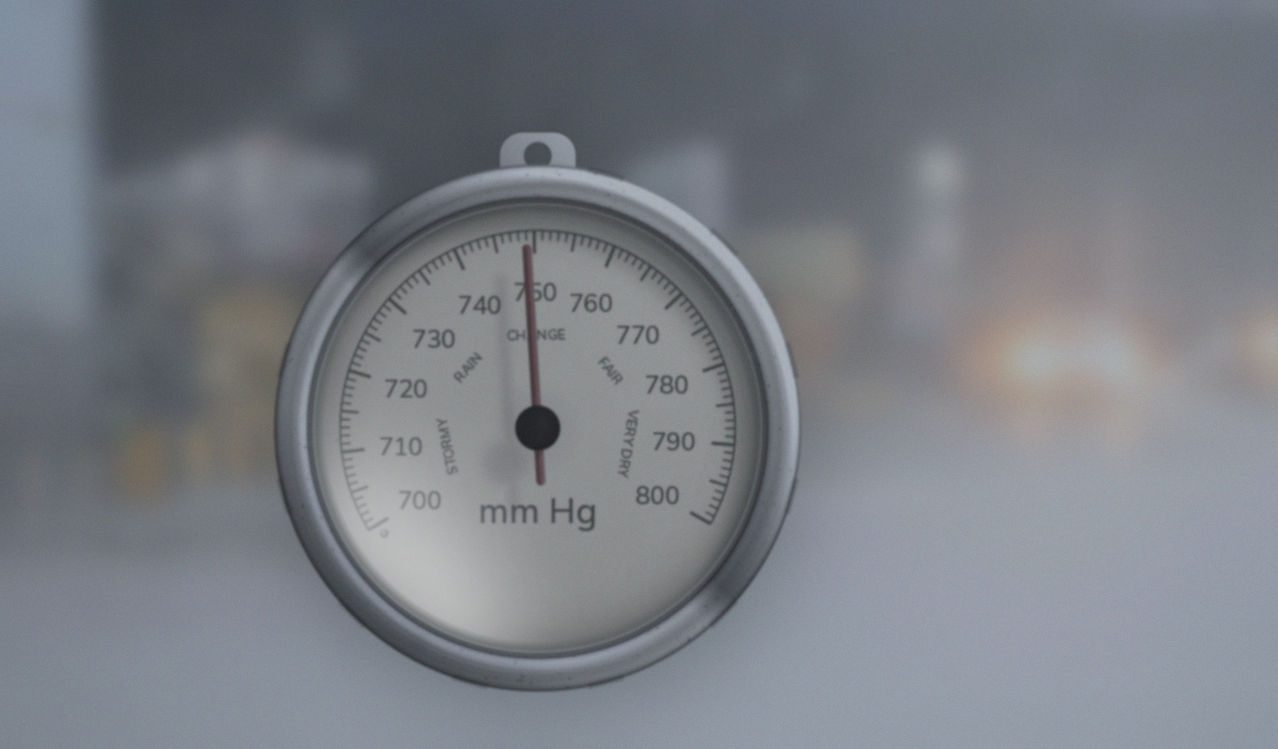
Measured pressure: 749 mmHg
